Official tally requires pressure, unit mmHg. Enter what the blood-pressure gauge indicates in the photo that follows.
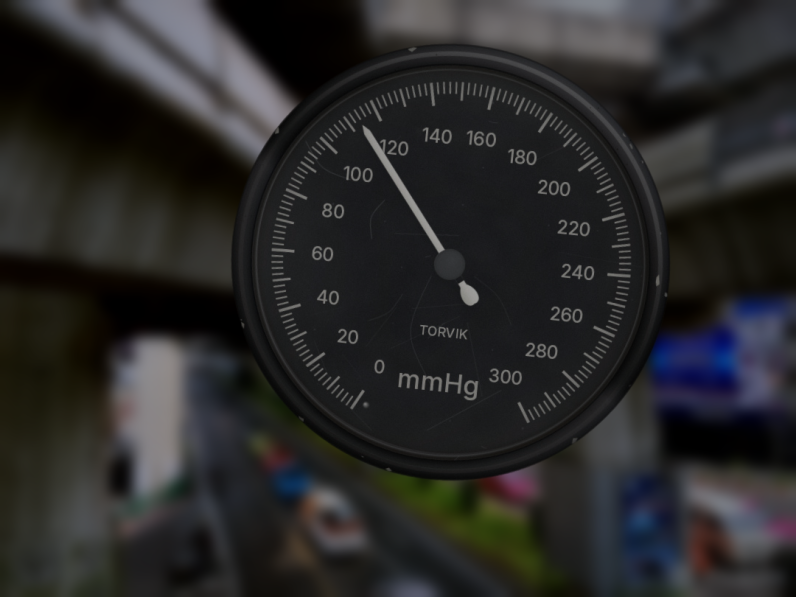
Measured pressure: 114 mmHg
